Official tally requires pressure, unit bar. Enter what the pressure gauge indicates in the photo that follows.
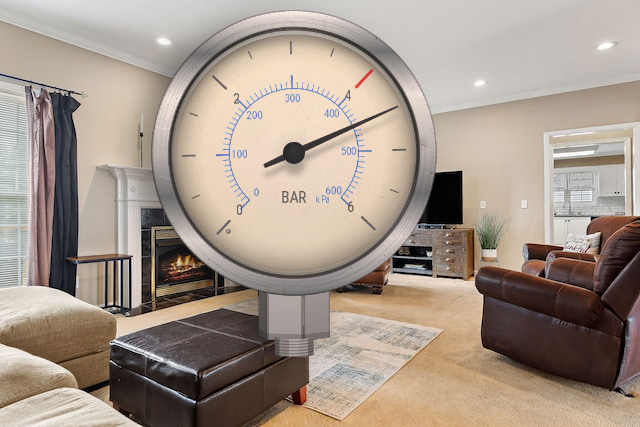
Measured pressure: 4.5 bar
